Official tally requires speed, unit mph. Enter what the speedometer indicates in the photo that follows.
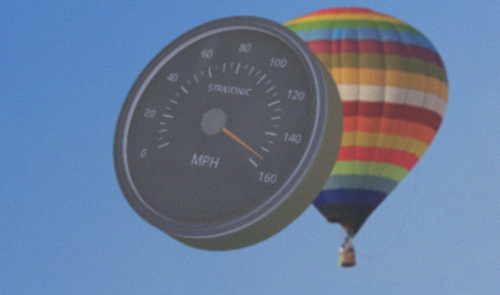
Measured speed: 155 mph
